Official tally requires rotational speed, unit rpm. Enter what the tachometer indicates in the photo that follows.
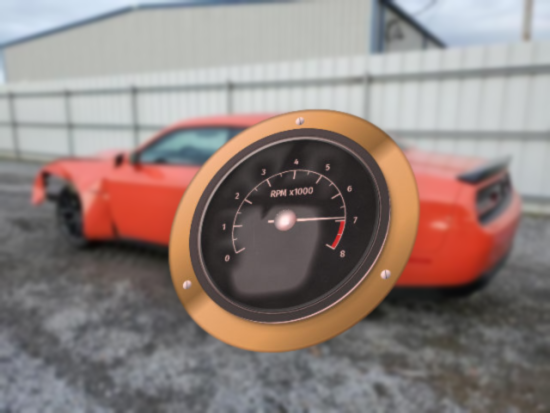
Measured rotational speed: 7000 rpm
